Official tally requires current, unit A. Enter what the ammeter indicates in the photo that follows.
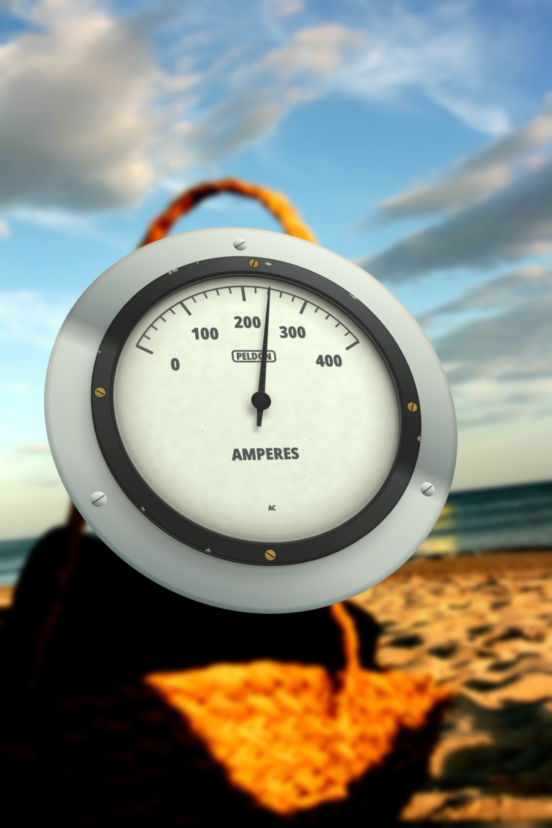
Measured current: 240 A
